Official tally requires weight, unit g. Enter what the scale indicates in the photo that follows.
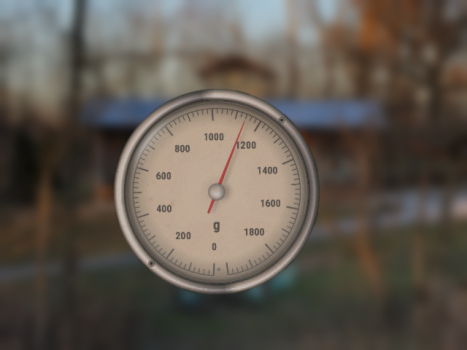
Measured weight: 1140 g
